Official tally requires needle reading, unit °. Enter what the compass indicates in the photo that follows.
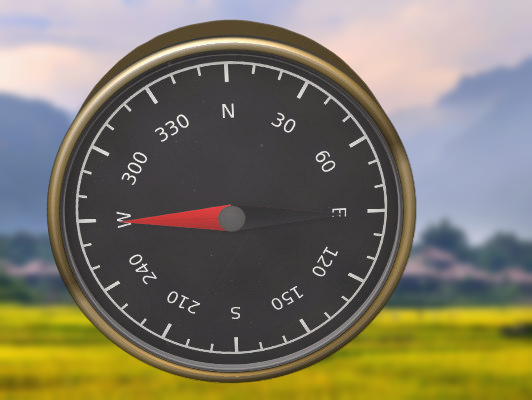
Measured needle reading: 270 °
